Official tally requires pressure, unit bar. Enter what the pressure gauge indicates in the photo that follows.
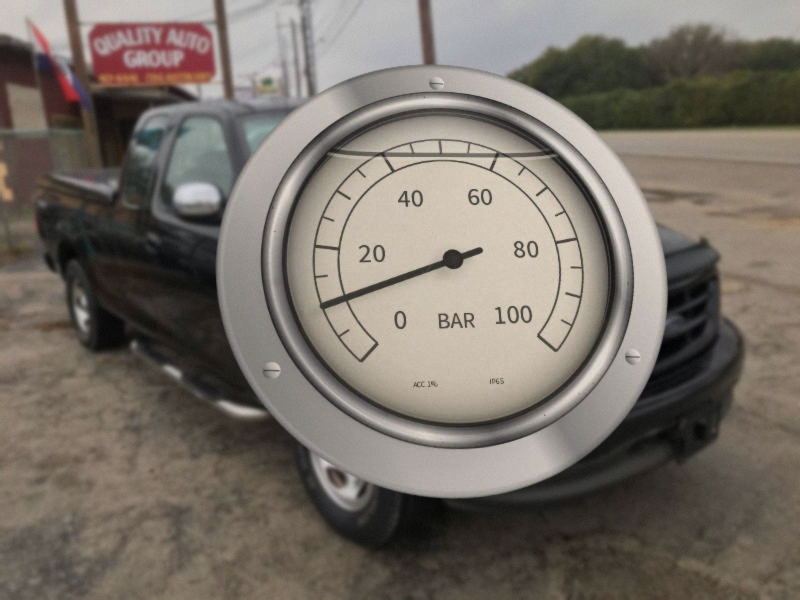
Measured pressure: 10 bar
